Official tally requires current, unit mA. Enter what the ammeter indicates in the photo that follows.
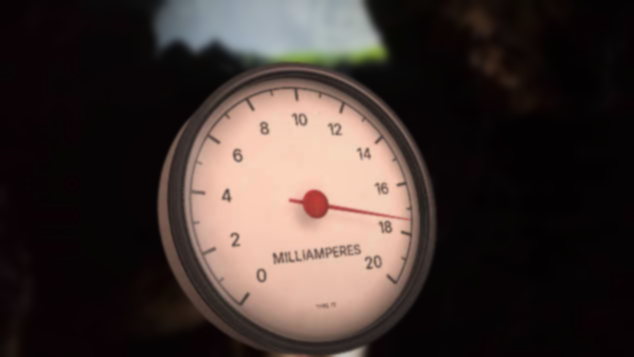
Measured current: 17.5 mA
